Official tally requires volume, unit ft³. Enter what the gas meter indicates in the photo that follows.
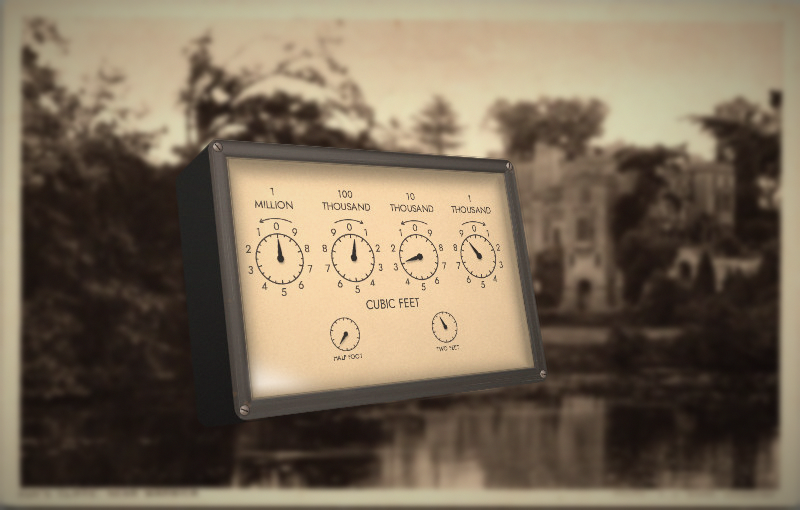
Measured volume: 2900 ft³
